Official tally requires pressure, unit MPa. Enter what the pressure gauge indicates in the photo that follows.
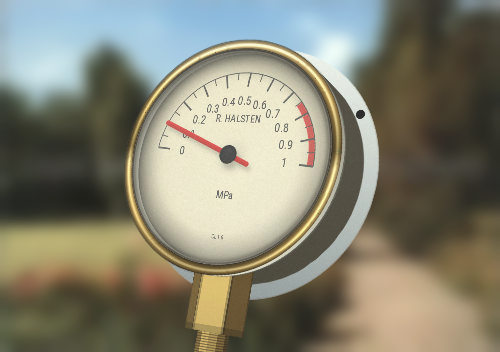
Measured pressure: 0.1 MPa
